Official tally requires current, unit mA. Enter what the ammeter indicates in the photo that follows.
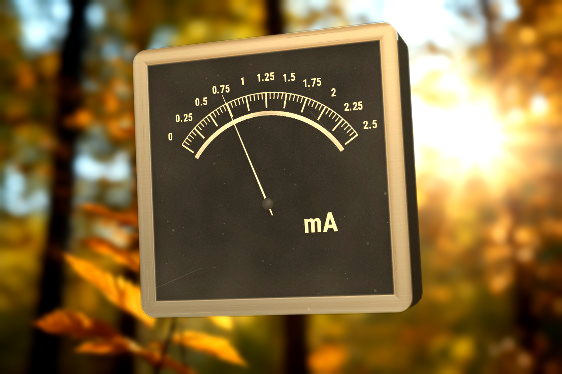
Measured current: 0.75 mA
